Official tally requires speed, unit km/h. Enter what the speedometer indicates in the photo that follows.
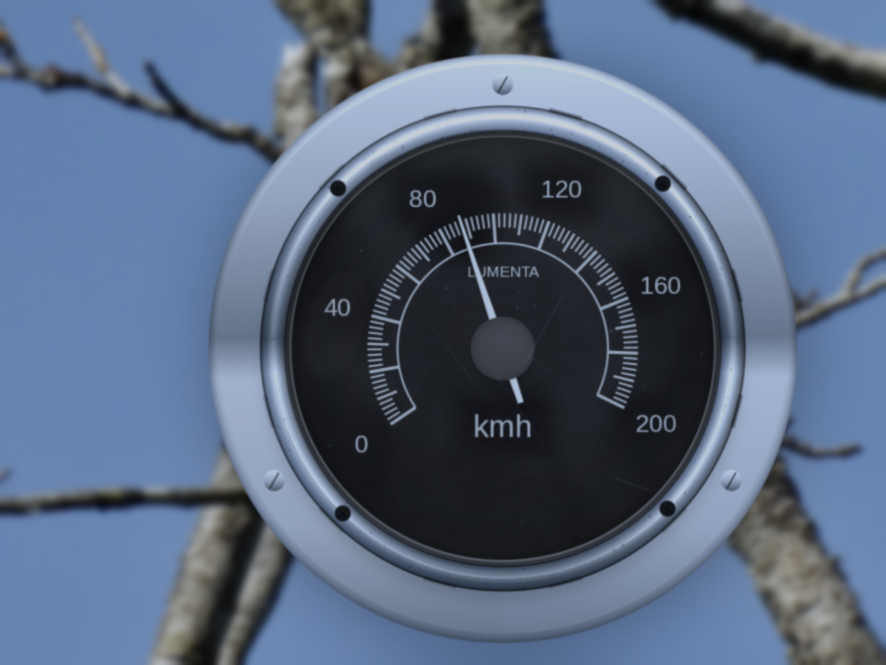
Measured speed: 88 km/h
